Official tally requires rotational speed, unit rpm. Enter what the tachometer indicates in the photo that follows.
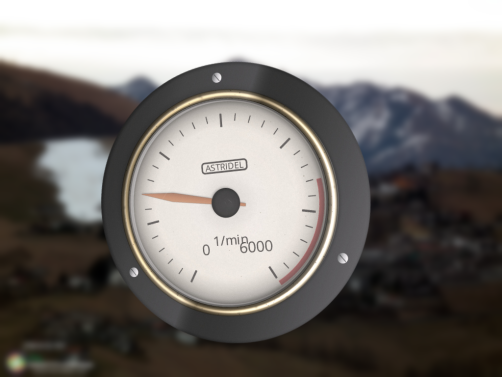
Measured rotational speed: 1400 rpm
